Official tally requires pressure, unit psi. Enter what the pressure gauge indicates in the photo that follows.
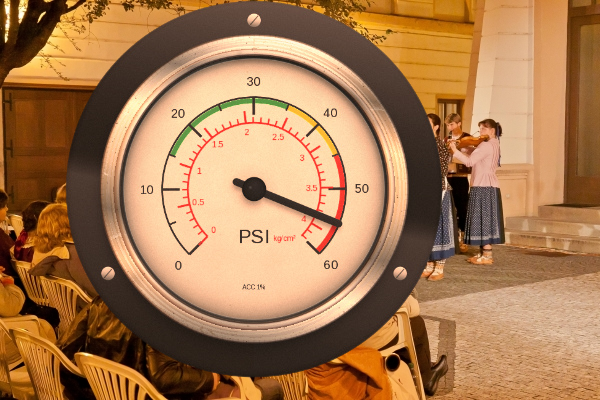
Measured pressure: 55 psi
